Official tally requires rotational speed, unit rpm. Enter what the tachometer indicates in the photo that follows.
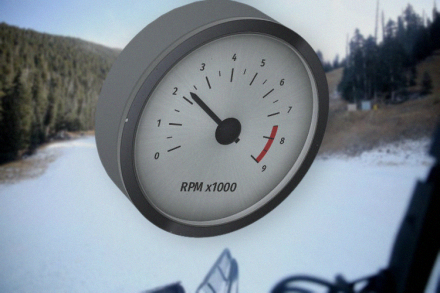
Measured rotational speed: 2250 rpm
